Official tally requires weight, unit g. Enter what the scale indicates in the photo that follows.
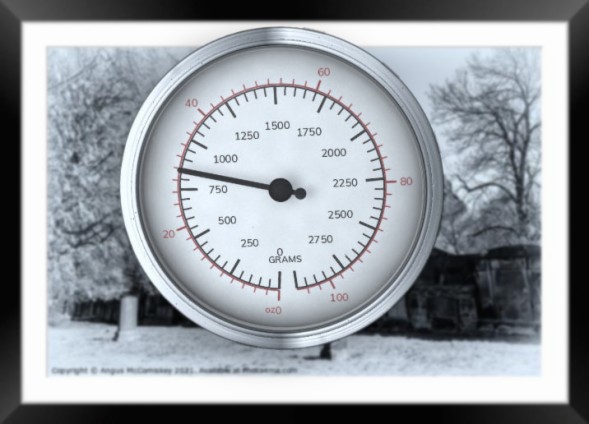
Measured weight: 850 g
